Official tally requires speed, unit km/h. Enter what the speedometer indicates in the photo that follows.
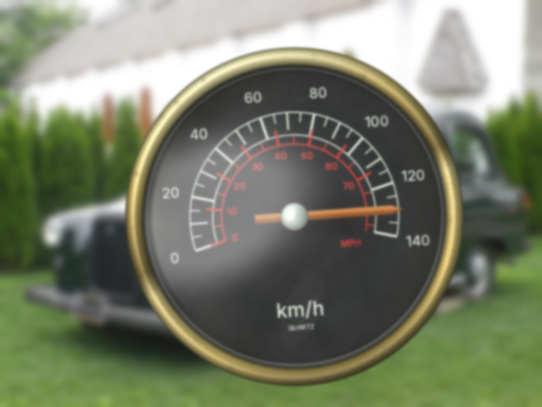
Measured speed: 130 km/h
